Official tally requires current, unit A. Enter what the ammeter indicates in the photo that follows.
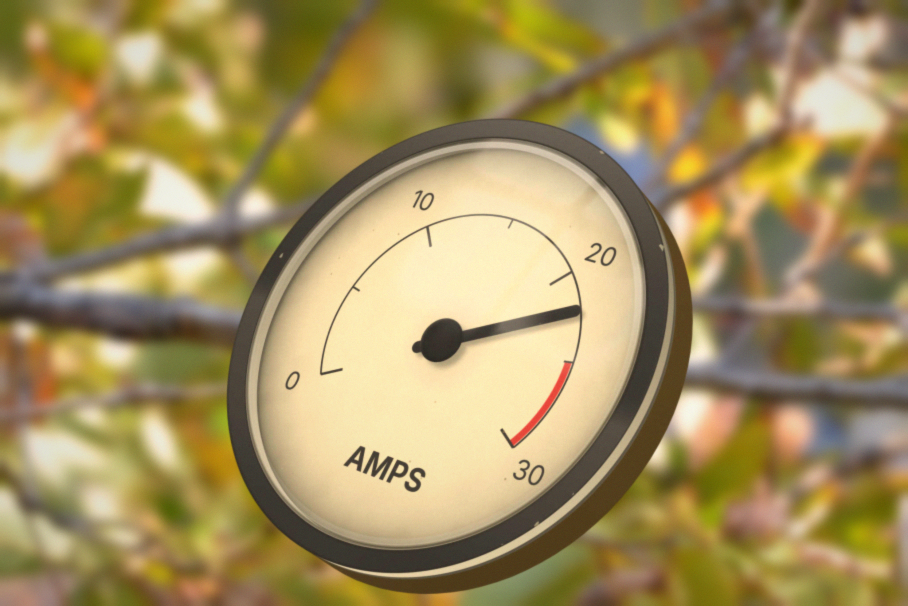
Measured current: 22.5 A
